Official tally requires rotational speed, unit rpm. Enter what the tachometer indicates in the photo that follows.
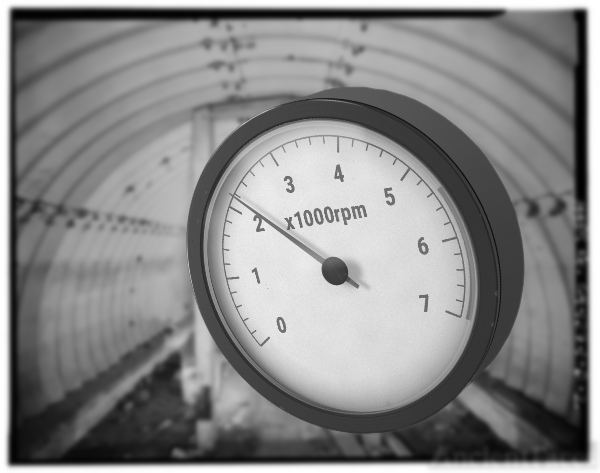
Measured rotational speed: 2200 rpm
